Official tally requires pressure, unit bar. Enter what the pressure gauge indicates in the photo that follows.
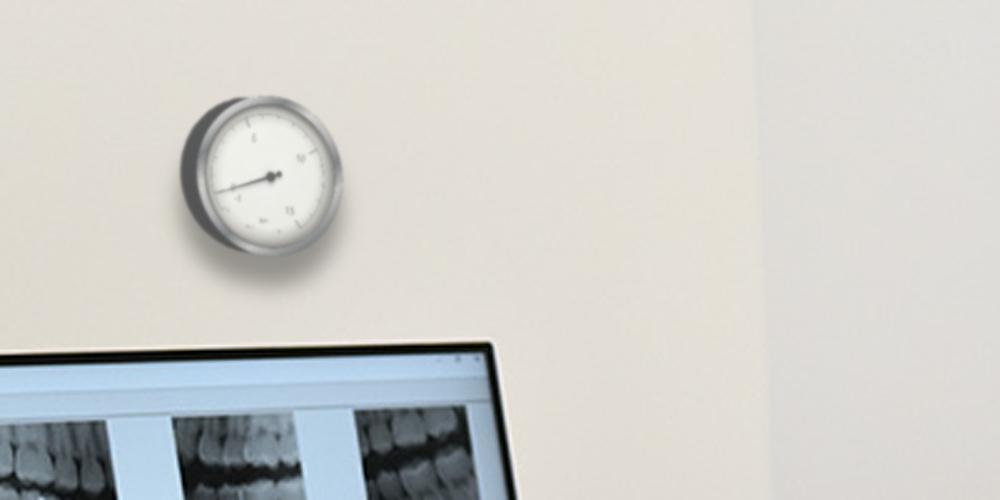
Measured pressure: 0 bar
